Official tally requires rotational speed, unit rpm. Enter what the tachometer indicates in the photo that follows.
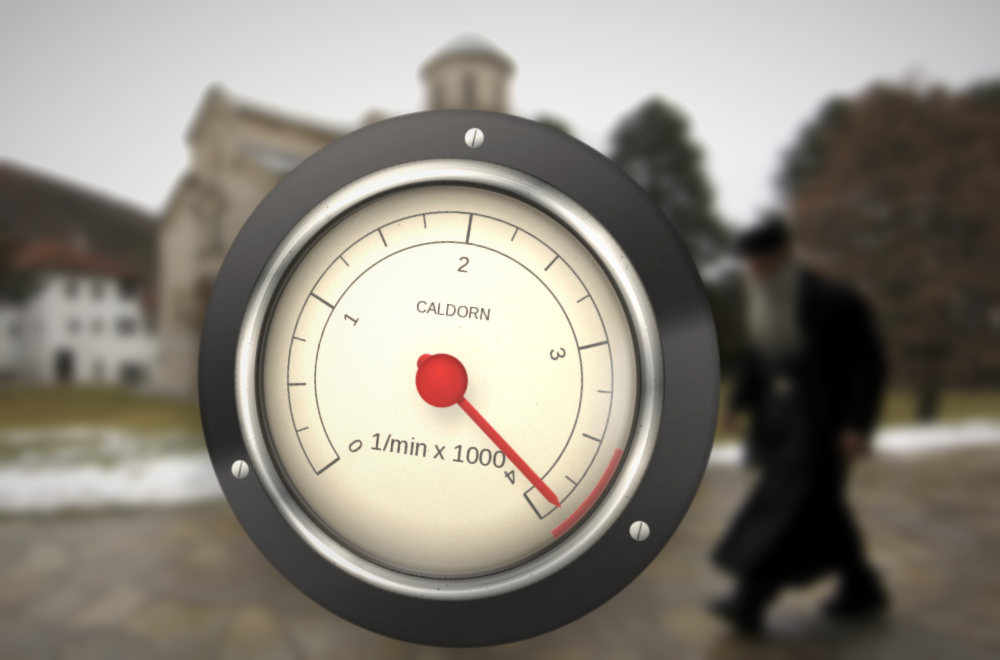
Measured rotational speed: 3875 rpm
